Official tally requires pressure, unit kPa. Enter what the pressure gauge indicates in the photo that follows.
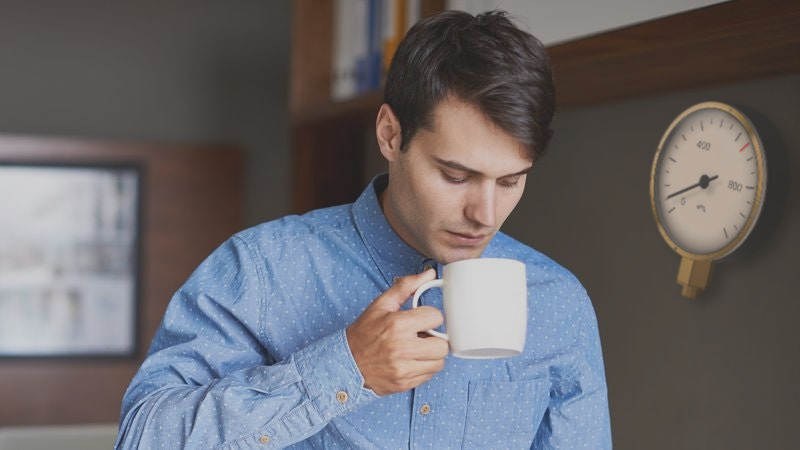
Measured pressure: 50 kPa
